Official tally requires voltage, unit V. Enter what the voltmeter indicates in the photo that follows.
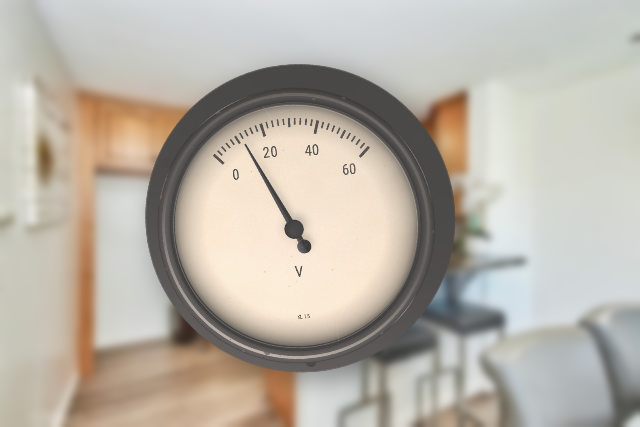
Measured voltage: 12 V
